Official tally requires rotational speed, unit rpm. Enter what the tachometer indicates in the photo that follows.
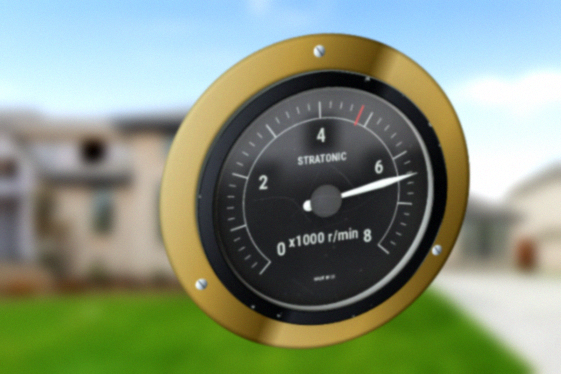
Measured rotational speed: 6400 rpm
